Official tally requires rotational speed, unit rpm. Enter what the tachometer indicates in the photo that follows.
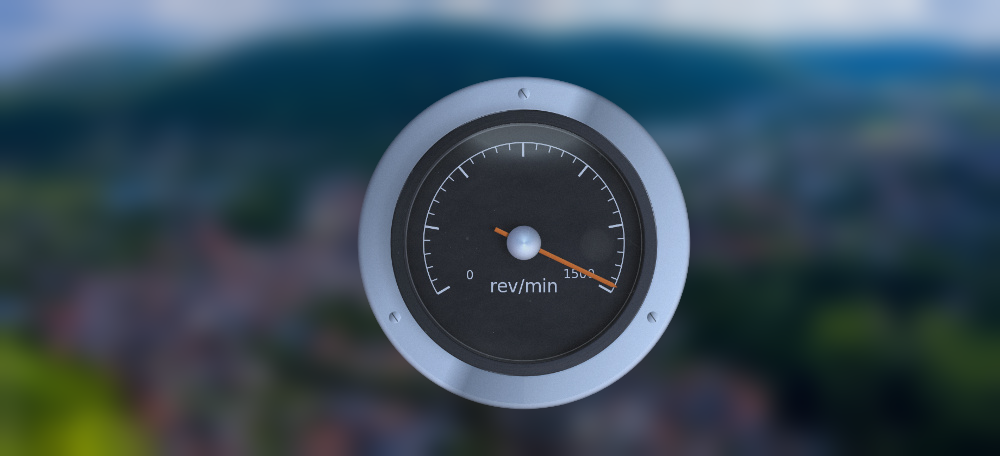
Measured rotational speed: 1475 rpm
